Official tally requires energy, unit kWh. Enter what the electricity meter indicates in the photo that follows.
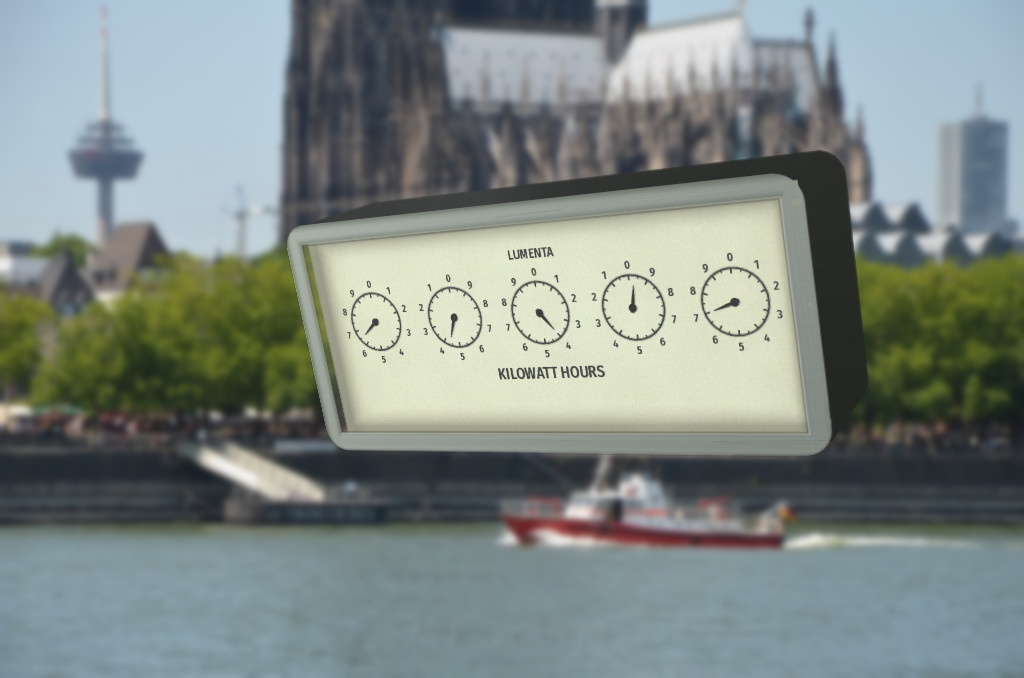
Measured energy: 64397 kWh
